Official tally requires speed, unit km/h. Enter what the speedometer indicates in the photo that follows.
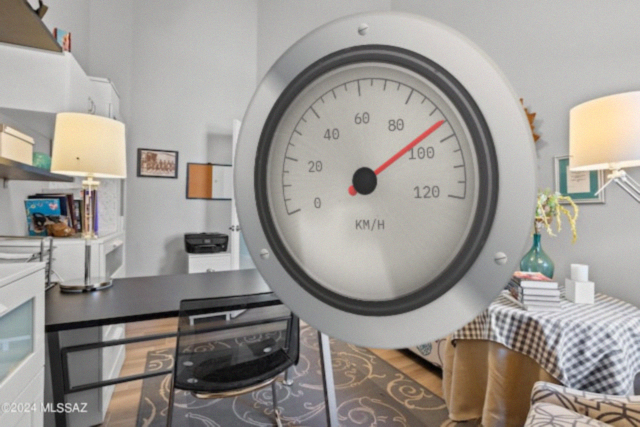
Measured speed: 95 km/h
